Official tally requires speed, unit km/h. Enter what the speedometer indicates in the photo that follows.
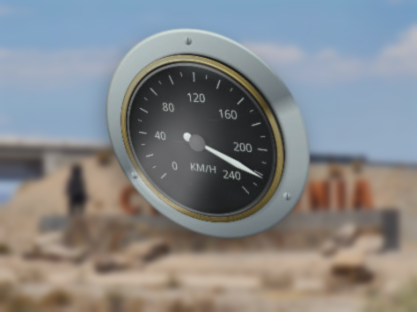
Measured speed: 220 km/h
